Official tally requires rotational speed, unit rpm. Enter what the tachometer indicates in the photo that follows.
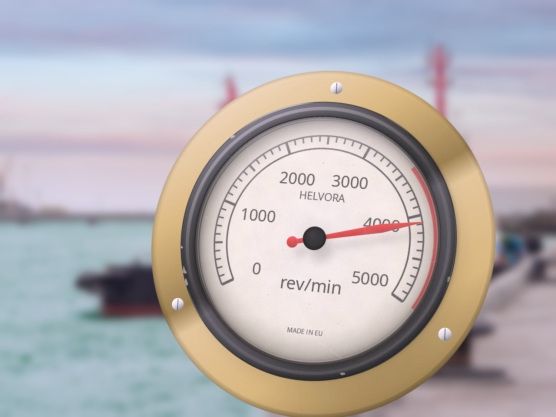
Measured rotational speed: 4100 rpm
